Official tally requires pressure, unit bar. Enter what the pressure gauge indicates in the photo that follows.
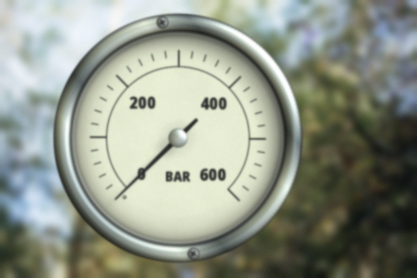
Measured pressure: 0 bar
